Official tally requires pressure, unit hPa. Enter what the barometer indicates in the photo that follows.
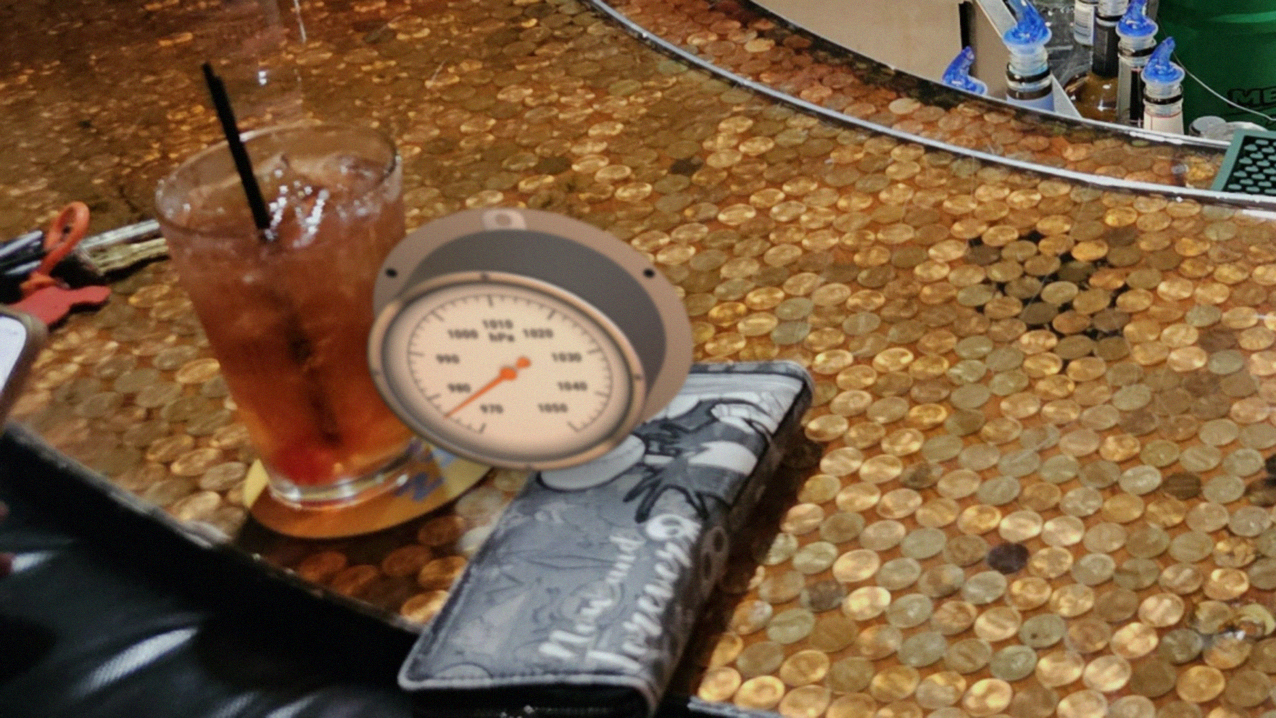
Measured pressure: 976 hPa
